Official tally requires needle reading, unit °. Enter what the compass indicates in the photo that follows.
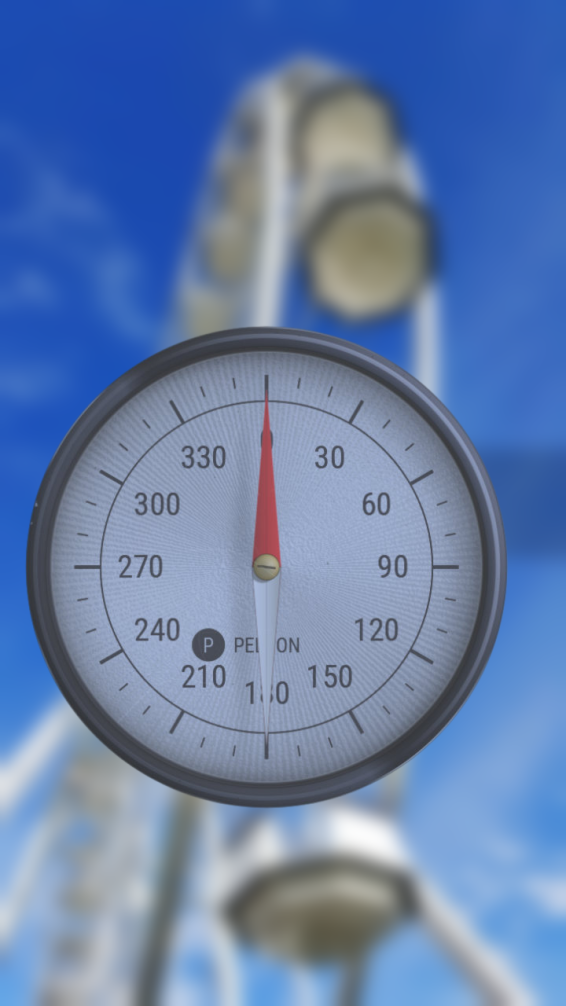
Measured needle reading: 0 °
